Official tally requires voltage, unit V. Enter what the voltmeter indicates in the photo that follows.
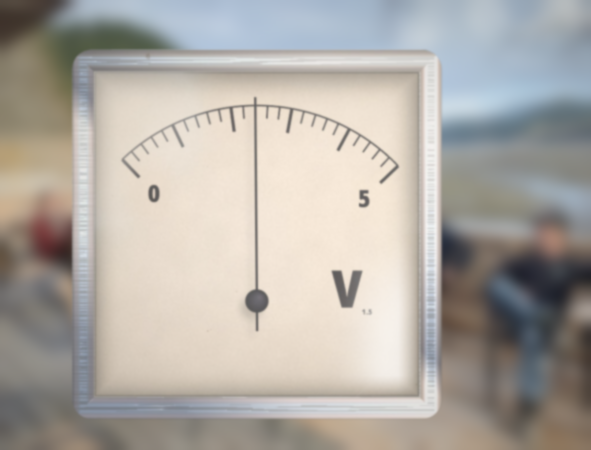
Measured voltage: 2.4 V
